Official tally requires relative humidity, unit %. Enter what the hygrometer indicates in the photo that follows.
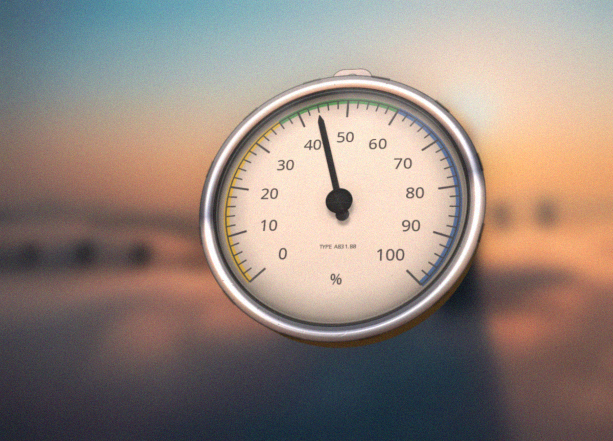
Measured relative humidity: 44 %
